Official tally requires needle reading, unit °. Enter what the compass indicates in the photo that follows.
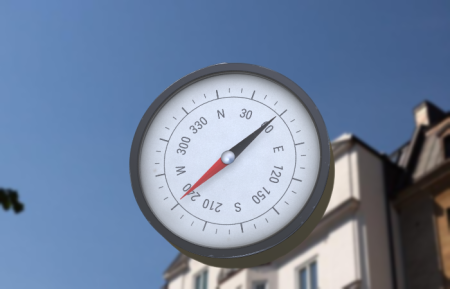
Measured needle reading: 240 °
